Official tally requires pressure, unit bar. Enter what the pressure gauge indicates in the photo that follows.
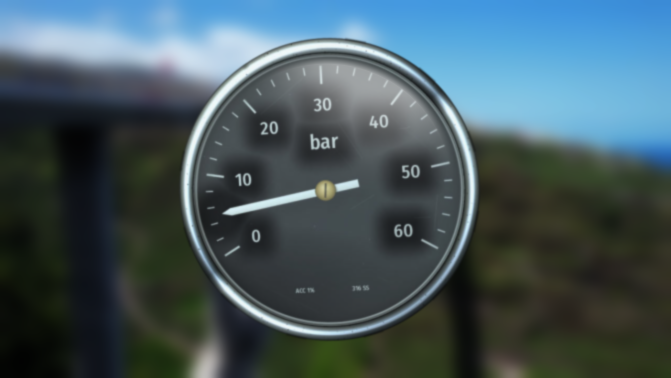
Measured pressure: 5 bar
